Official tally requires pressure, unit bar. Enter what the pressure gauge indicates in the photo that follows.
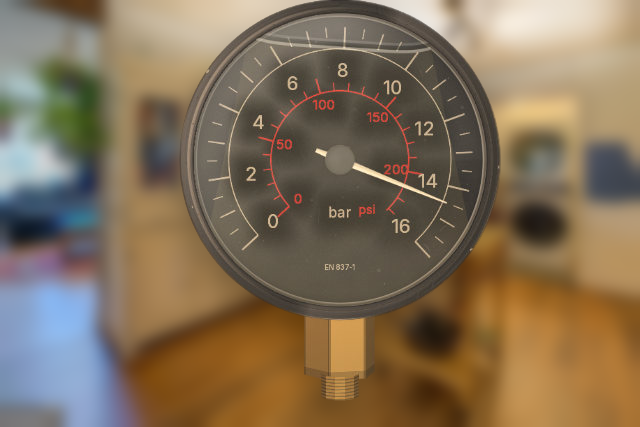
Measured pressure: 14.5 bar
